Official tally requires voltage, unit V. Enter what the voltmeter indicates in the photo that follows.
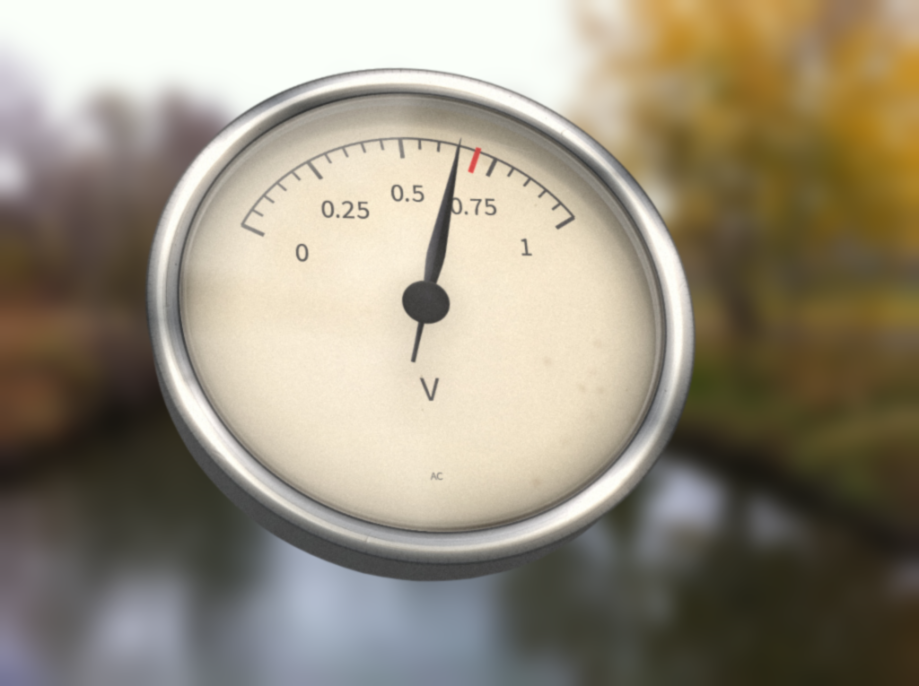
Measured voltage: 0.65 V
